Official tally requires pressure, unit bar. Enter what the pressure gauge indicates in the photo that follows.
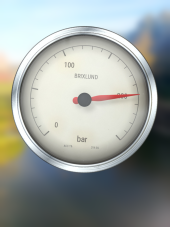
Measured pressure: 200 bar
